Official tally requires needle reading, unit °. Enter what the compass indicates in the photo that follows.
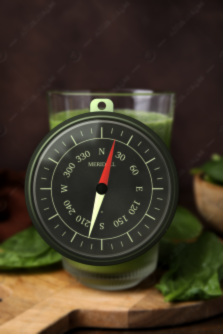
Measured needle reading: 15 °
